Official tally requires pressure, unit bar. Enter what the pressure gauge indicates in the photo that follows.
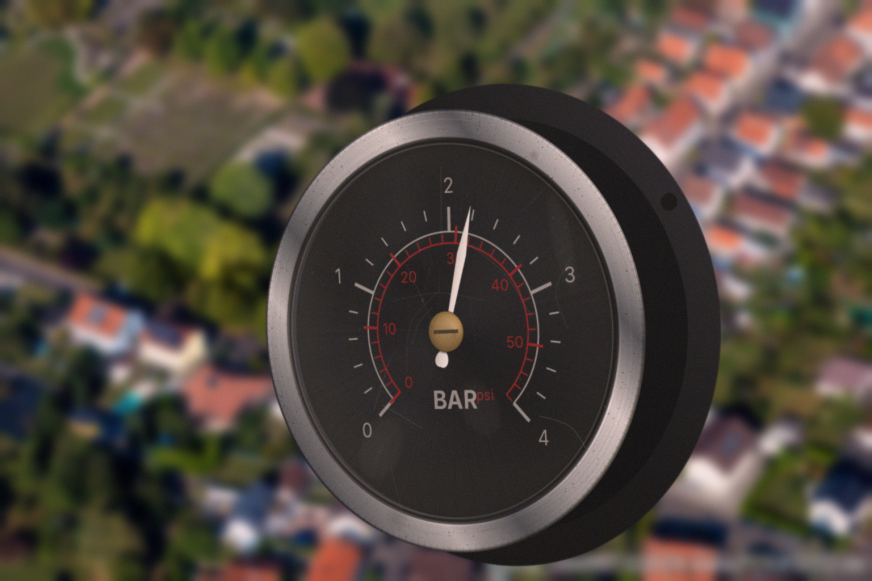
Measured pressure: 2.2 bar
